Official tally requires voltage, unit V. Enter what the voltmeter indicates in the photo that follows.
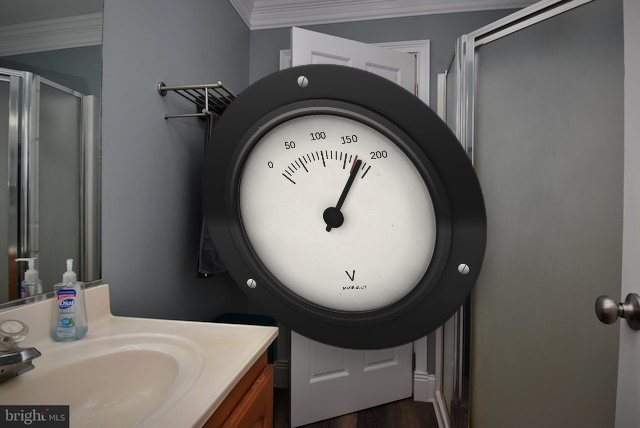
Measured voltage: 180 V
